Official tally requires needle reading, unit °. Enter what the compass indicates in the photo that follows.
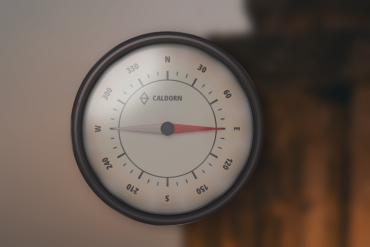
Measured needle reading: 90 °
